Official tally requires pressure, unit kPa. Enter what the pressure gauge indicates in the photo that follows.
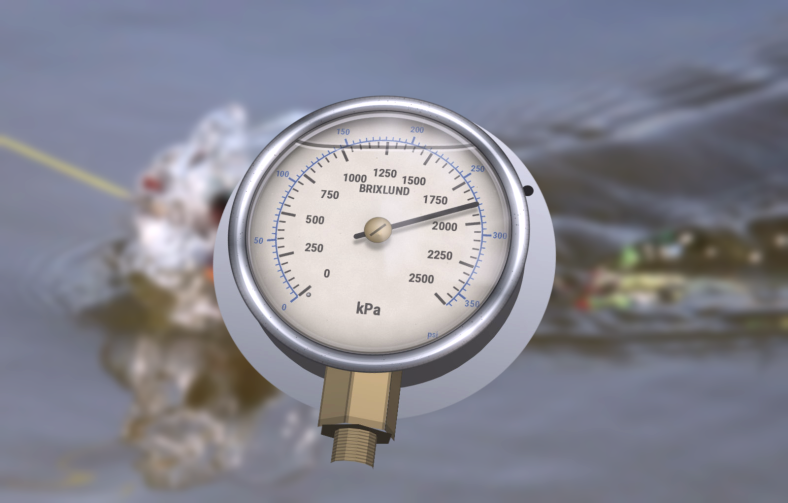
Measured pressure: 1900 kPa
